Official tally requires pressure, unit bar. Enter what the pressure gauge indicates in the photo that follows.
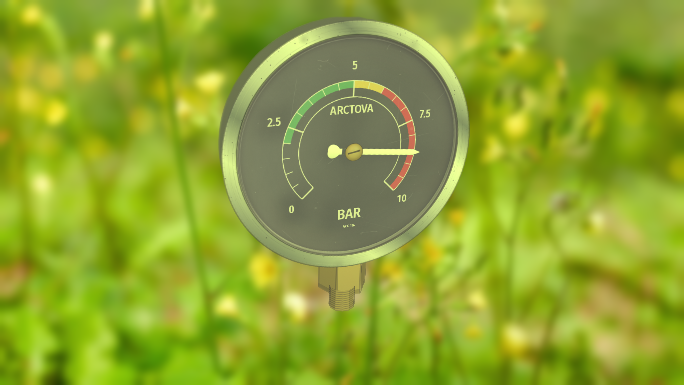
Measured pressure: 8.5 bar
